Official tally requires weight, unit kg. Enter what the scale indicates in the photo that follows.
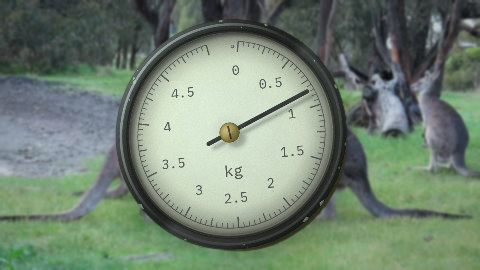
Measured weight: 0.85 kg
